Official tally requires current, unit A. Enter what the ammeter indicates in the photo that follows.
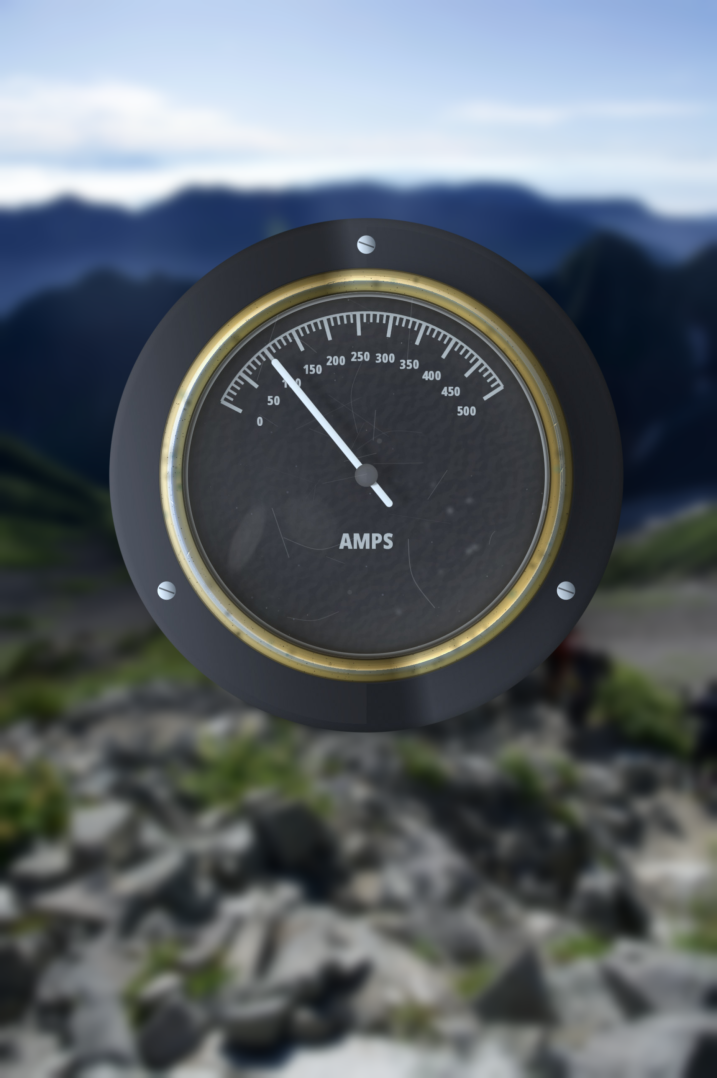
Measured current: 100 A
